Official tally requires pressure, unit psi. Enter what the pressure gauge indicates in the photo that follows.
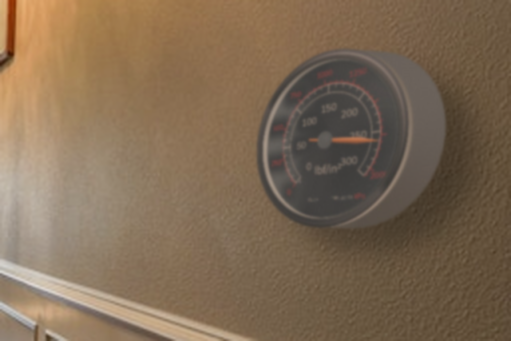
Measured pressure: 260 psi
